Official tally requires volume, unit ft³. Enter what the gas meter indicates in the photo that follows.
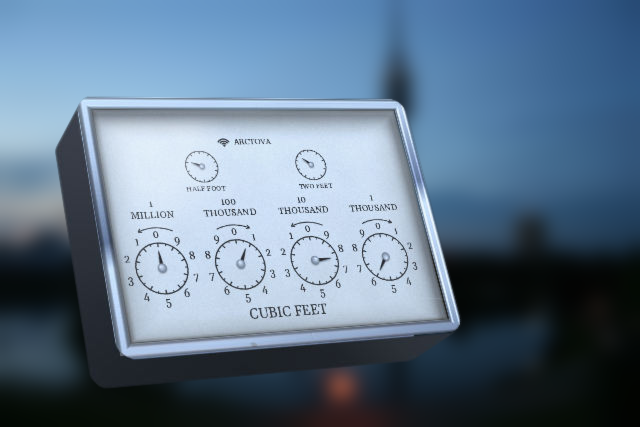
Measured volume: 7600 ft³
